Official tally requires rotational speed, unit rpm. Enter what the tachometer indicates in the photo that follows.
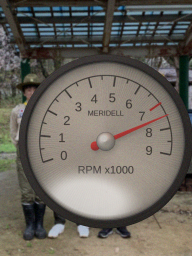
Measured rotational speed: 7500 rpm
